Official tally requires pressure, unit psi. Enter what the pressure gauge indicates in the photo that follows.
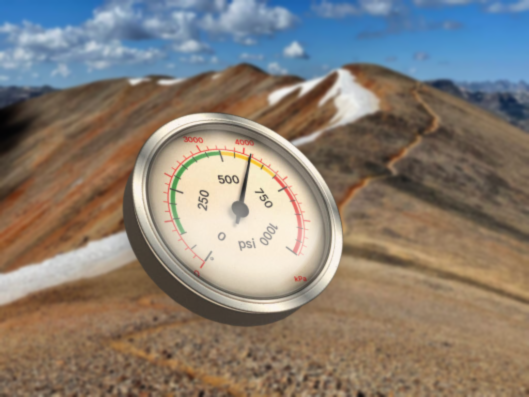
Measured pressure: 600 psi
